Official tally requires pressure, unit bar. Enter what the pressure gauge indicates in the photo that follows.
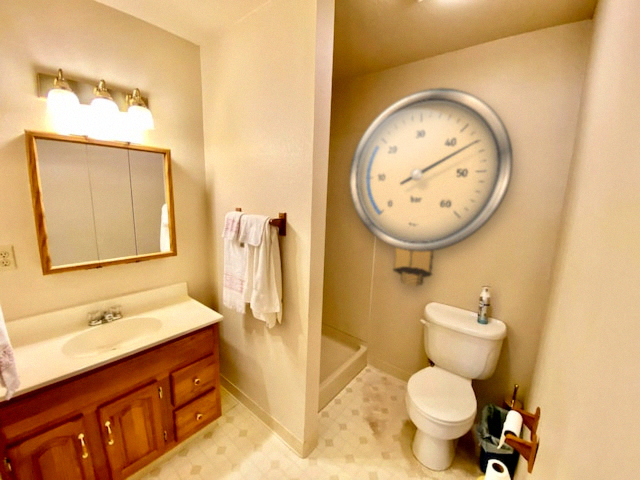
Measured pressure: 44 bar
